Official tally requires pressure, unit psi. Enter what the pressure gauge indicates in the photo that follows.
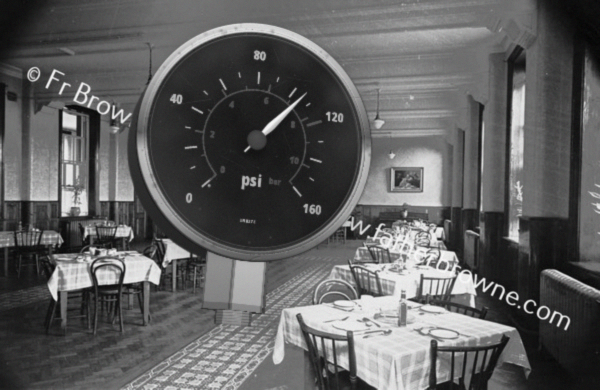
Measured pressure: 105 psi
